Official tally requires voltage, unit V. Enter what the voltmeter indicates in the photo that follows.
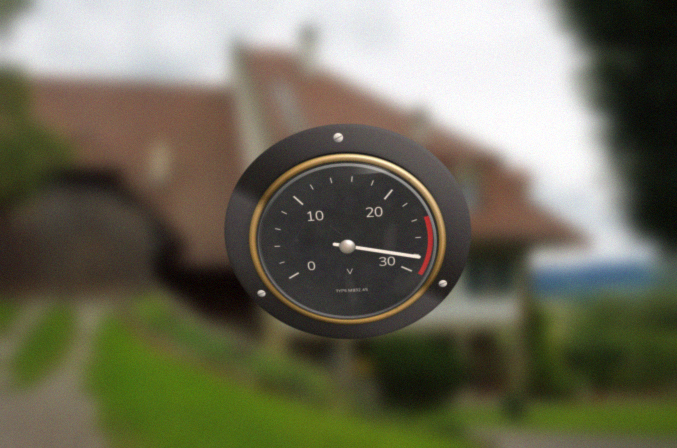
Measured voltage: 28 V
